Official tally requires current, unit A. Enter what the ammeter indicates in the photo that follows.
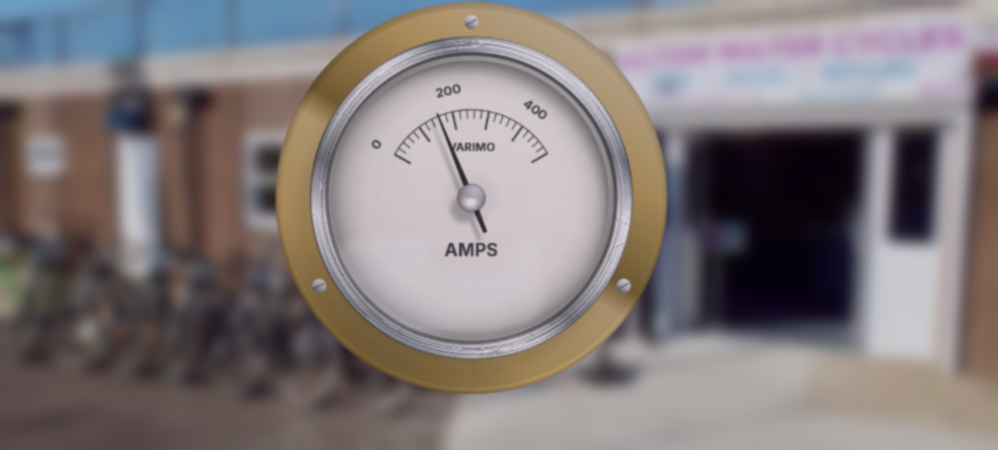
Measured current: 160 A
